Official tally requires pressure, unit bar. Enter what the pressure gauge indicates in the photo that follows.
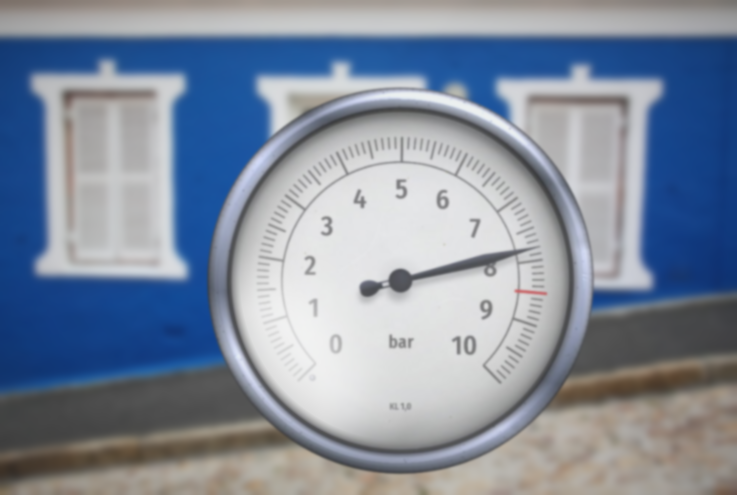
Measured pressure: 7.8 bar
